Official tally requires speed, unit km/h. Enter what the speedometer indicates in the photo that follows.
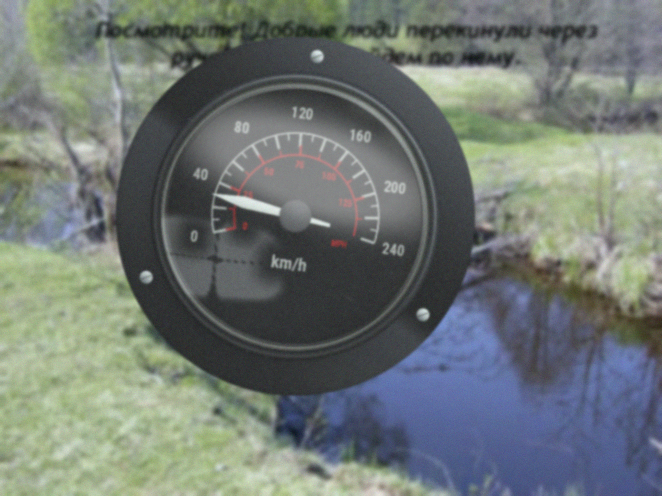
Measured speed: 30 km/h
